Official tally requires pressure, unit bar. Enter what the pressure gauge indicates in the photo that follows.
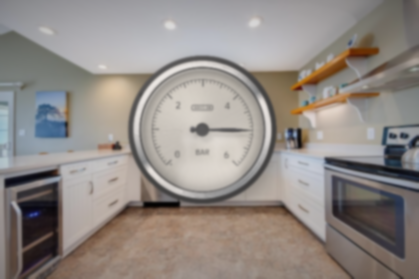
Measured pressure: 5 bar
